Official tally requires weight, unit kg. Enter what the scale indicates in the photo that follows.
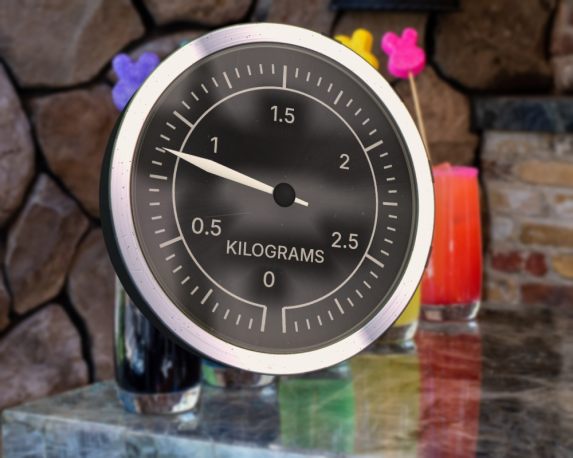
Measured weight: 0.85 kg
